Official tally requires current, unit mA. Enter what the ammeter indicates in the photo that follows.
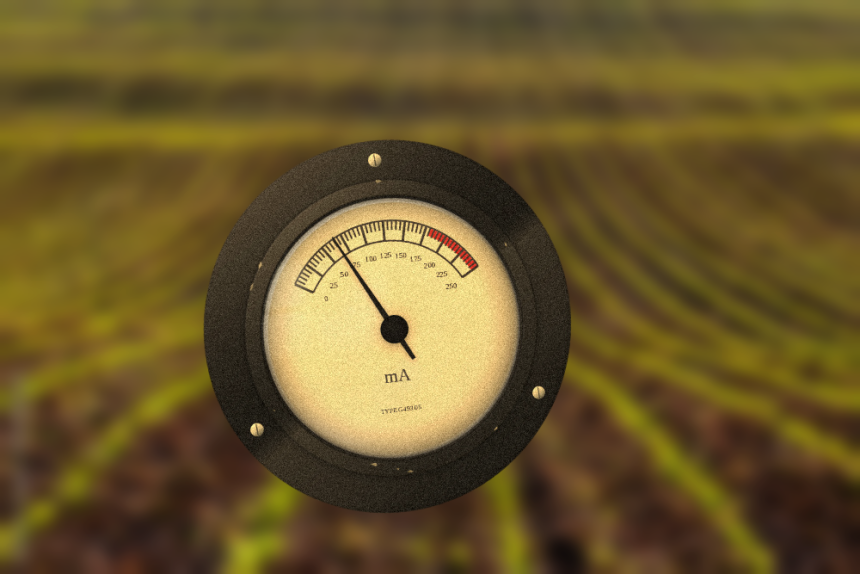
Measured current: 65 mA
